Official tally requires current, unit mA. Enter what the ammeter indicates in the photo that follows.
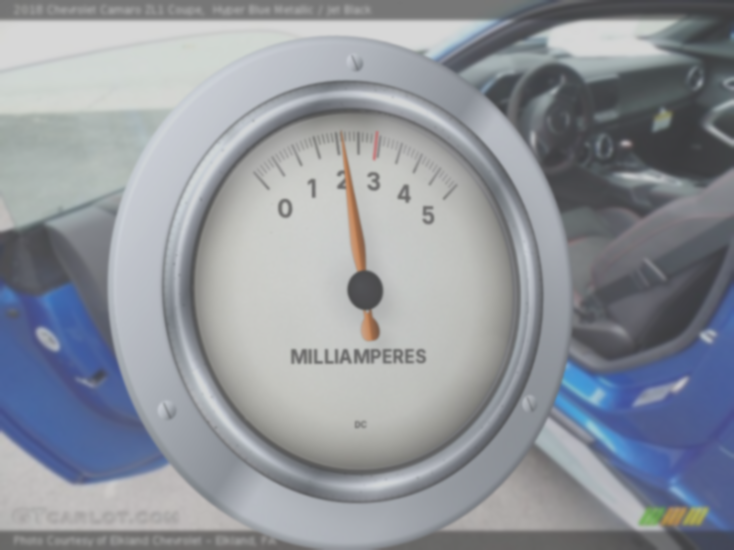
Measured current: 2 mA
